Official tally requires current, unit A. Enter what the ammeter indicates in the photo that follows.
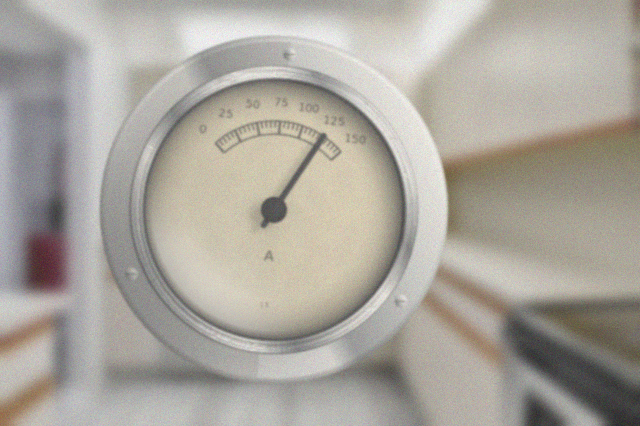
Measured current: 125 A
